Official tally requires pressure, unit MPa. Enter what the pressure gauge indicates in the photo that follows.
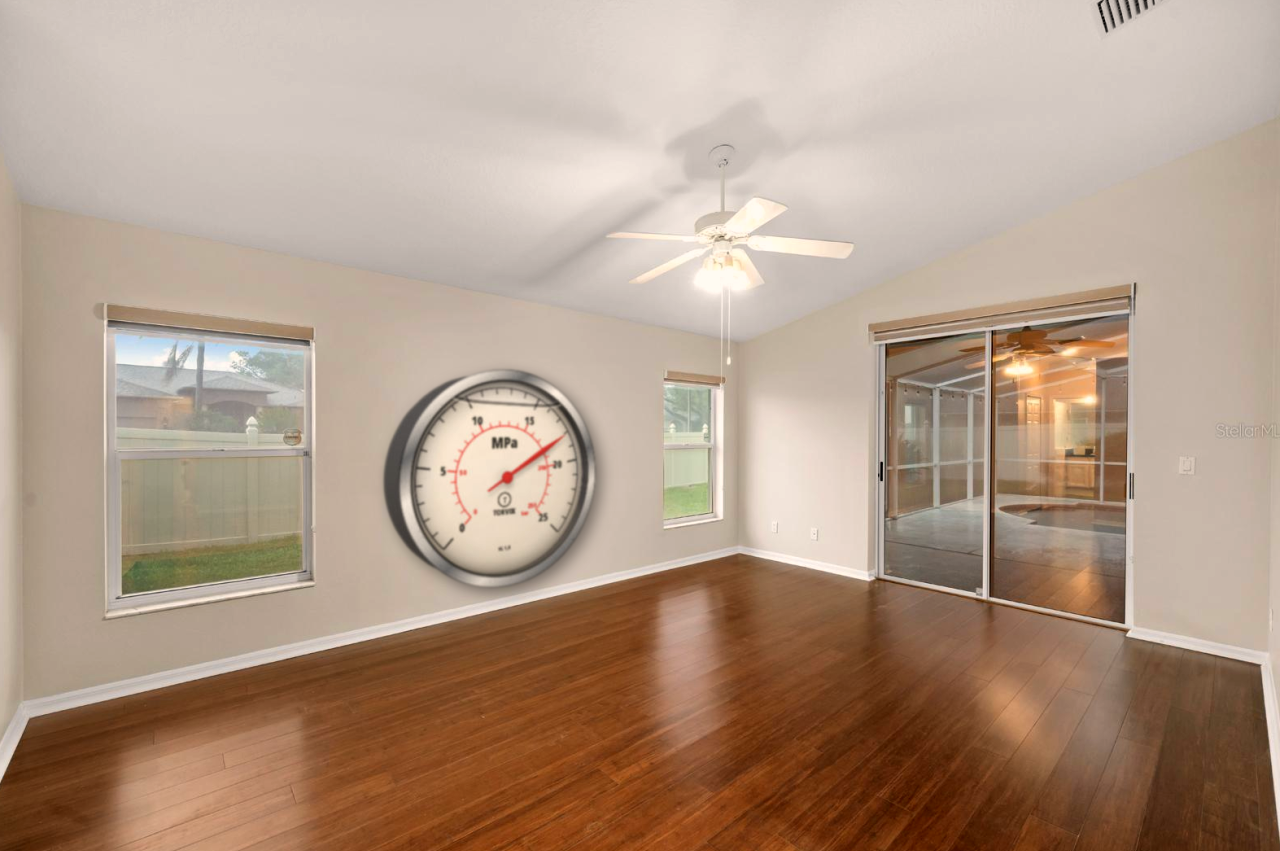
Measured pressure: 18 MPa
